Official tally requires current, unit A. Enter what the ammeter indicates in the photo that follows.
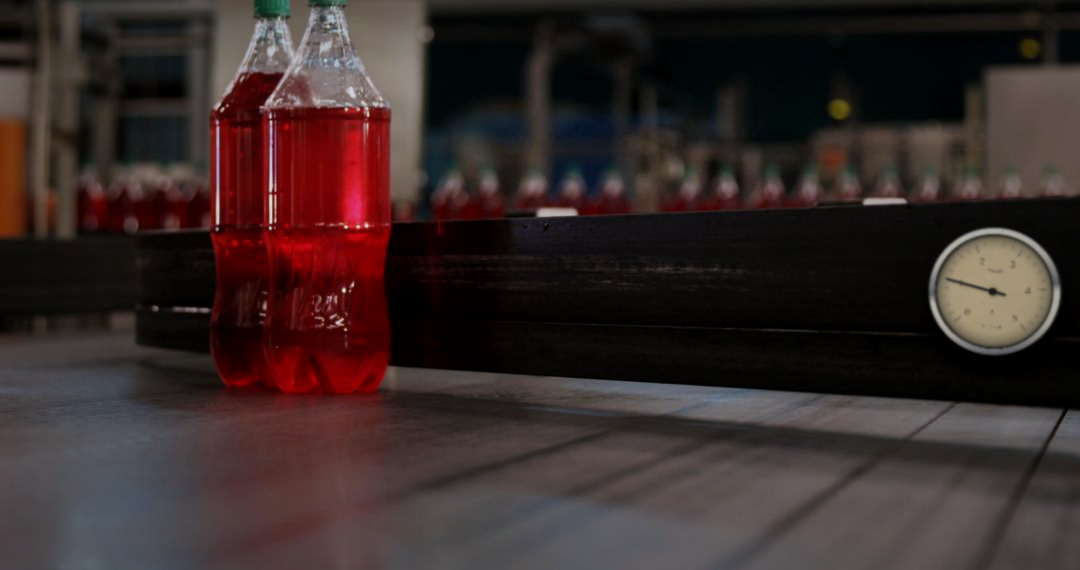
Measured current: 1 A
